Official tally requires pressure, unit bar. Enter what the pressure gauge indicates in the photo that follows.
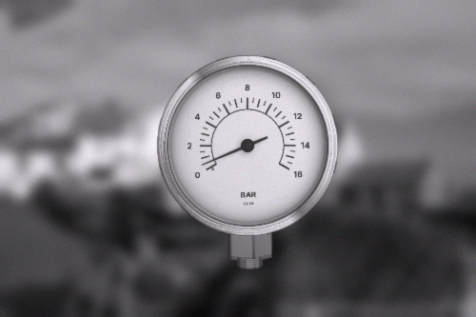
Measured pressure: 0.5 bar
